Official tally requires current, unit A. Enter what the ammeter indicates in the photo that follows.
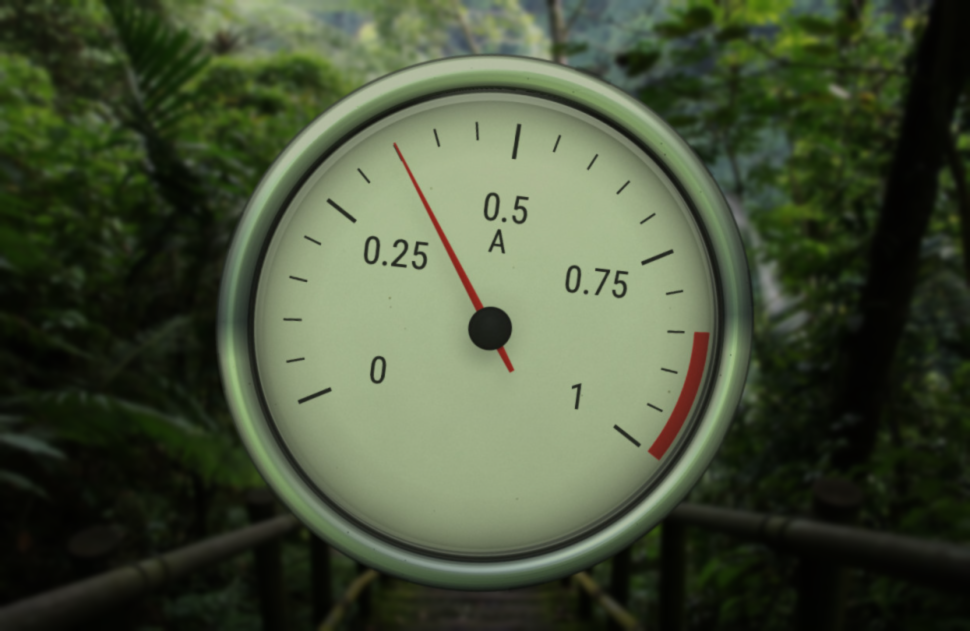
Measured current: 0.35 A
